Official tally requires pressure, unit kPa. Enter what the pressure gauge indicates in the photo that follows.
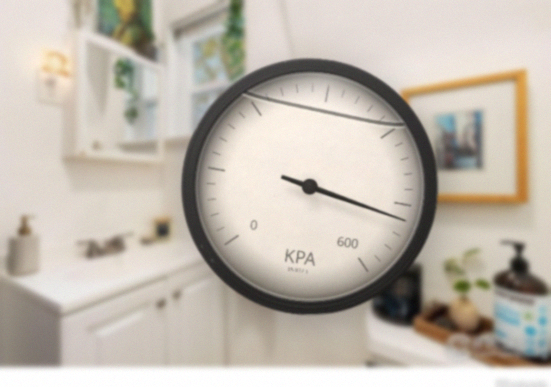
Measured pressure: 520 kPa
